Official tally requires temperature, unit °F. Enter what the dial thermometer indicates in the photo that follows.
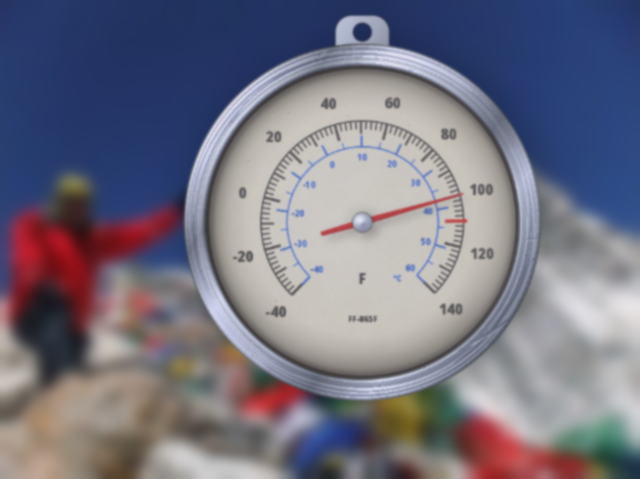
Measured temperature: 100 °F
